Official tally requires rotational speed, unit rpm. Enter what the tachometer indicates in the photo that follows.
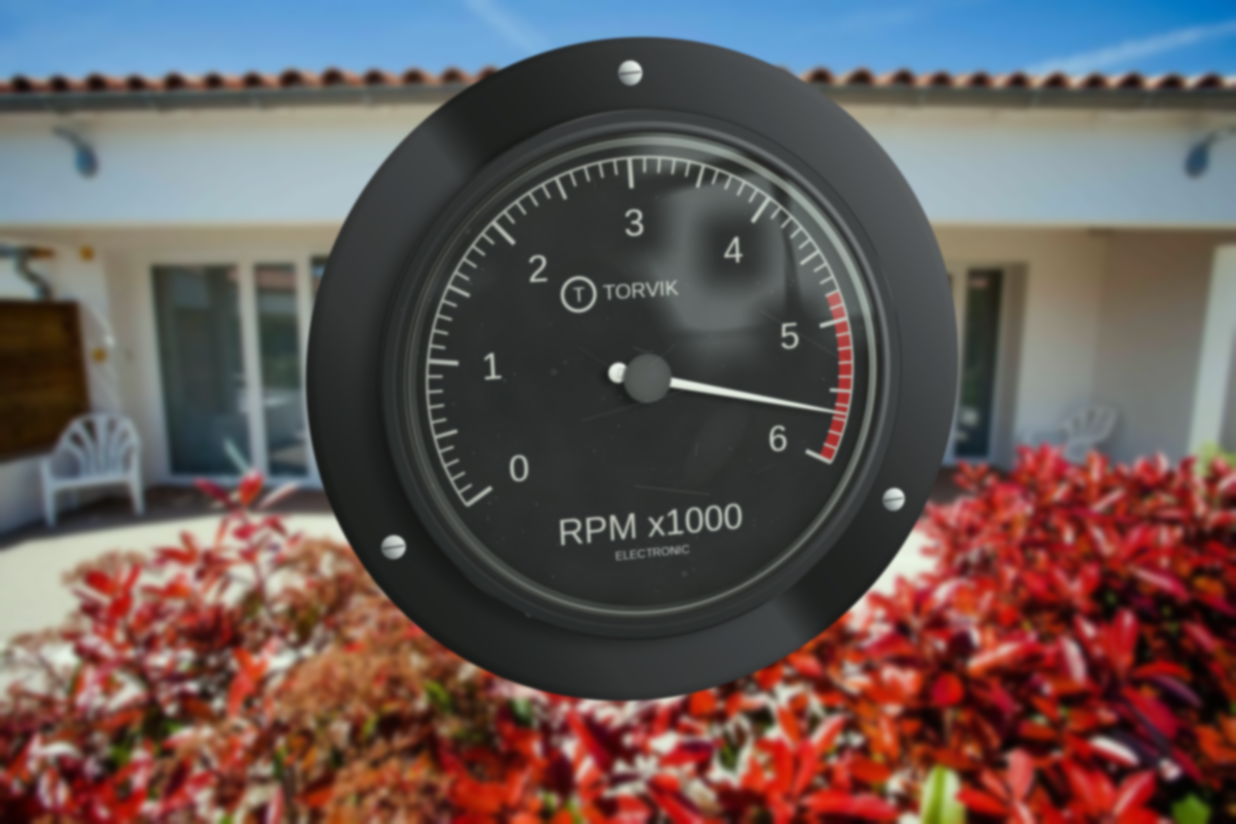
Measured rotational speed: 5650 rpm
